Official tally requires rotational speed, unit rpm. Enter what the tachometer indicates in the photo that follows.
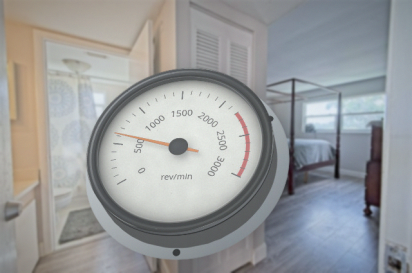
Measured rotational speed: 600 rpm
